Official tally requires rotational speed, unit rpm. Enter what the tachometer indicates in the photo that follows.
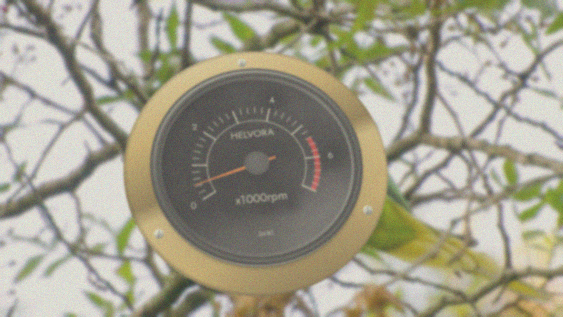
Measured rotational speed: 400 rpm
